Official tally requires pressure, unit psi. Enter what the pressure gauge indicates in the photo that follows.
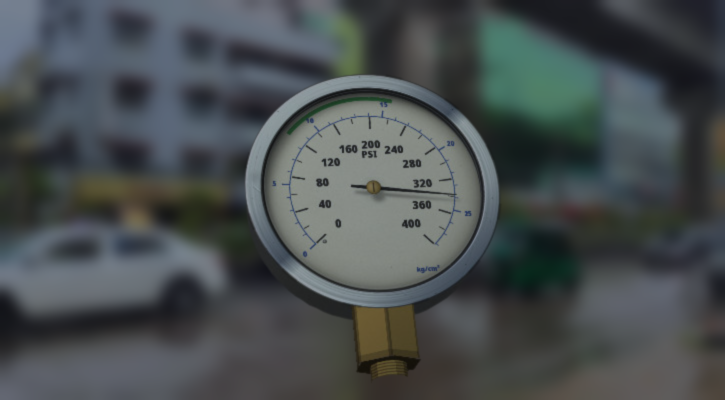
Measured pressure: 340 psi
